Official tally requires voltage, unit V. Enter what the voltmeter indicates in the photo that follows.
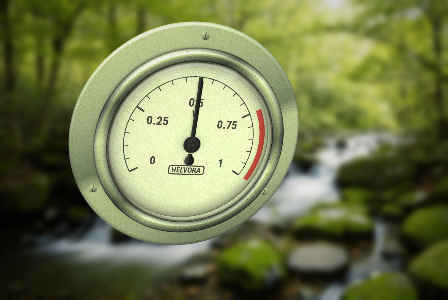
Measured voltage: 0.5 V
